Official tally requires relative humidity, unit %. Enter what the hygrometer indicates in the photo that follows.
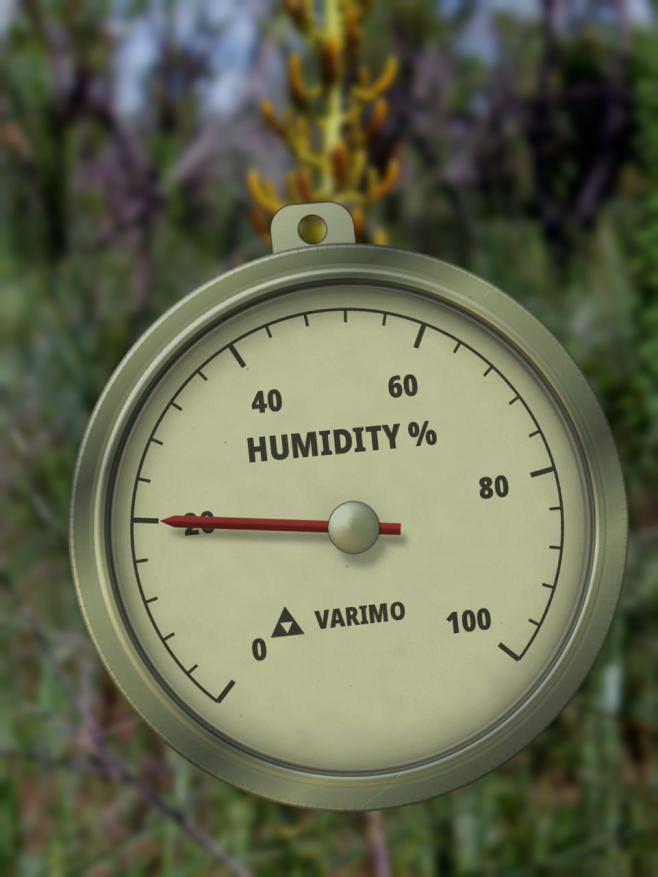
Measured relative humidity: 20 %
